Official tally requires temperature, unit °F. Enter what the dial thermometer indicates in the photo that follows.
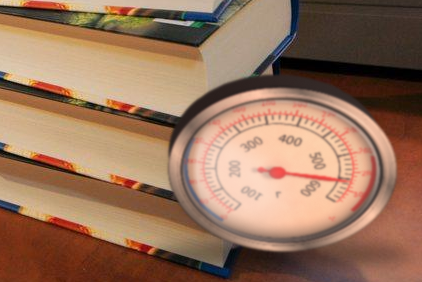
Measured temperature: 550 °F
